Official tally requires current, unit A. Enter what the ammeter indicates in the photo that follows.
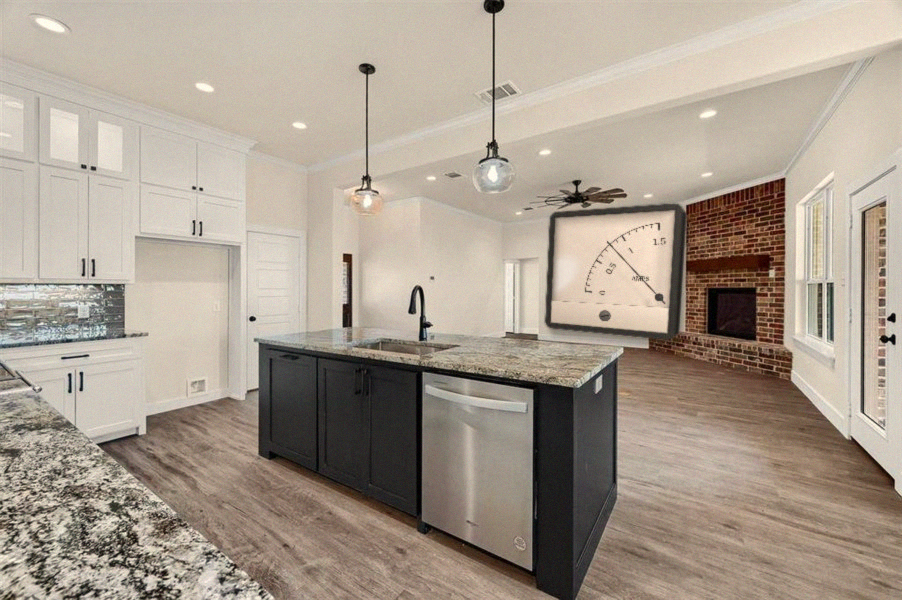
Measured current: 0.8 A
